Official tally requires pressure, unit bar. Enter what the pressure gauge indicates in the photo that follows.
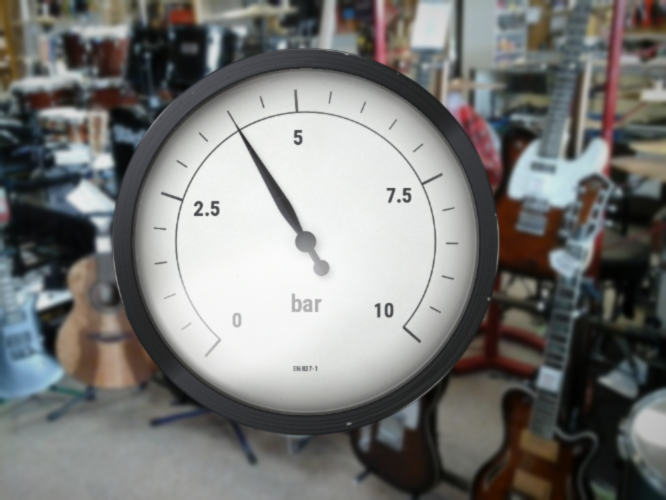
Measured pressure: 4 bar
